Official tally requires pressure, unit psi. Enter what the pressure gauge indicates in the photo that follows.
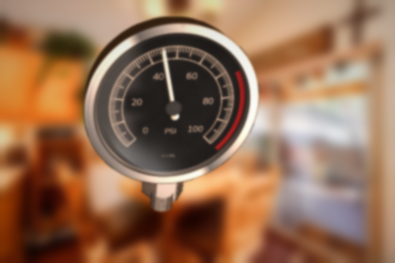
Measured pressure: 45 psi
